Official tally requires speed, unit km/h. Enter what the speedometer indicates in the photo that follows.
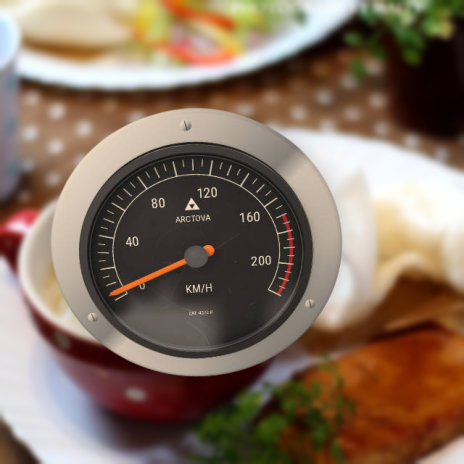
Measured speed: 5 km/h
